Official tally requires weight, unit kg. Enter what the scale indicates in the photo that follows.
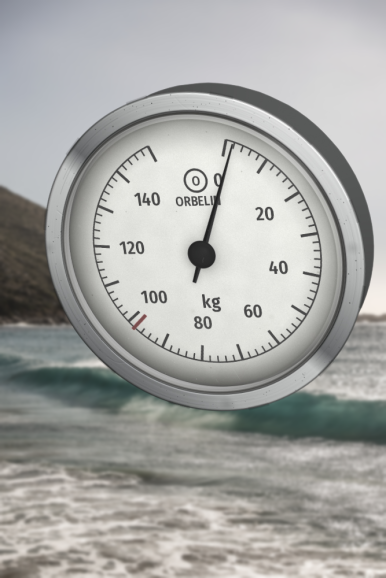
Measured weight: 2 kg
